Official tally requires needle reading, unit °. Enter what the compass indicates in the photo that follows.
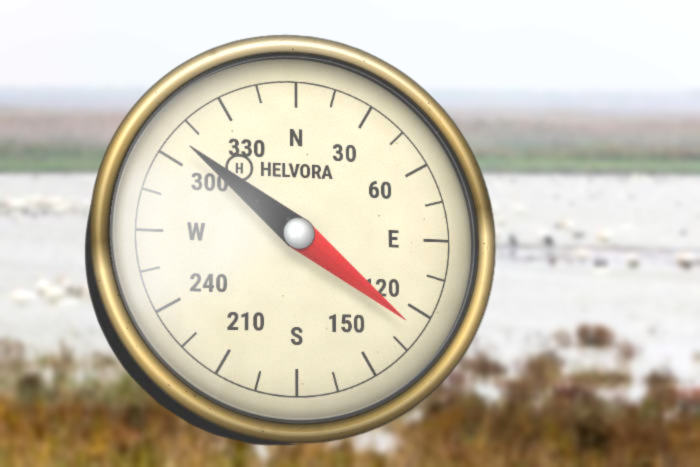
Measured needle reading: 127.5 °
